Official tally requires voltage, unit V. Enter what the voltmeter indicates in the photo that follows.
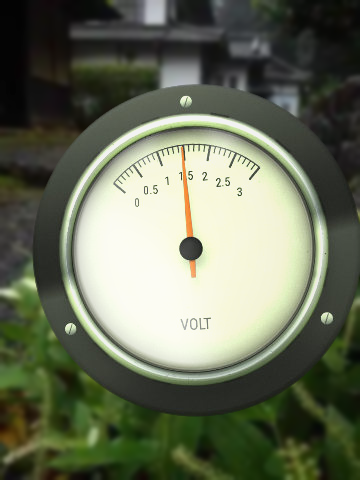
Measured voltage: 1.5 V
